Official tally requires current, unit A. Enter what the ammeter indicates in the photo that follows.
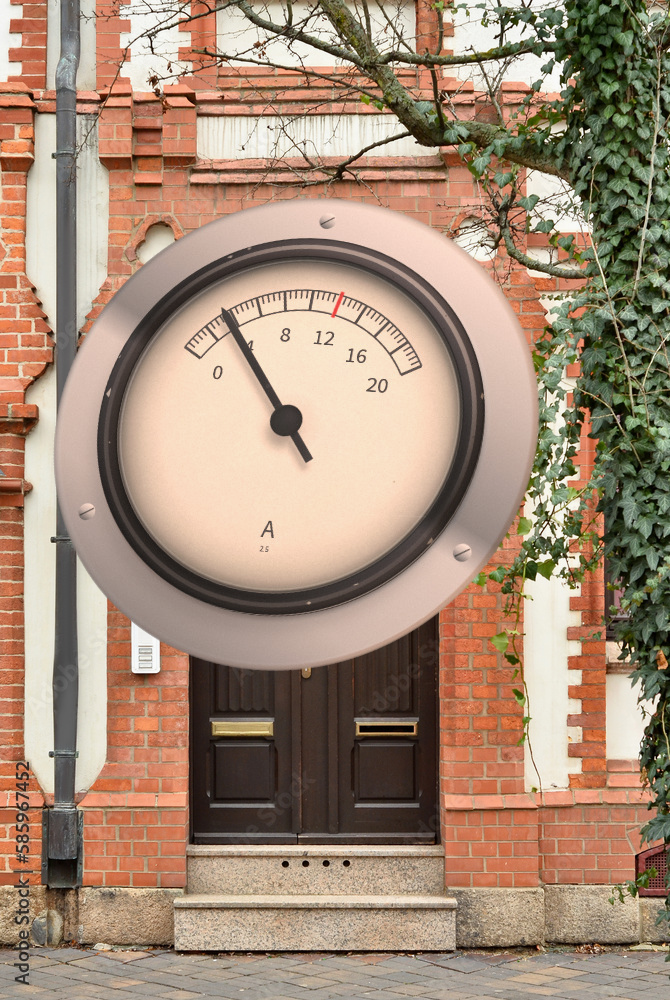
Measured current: 3.6 A
